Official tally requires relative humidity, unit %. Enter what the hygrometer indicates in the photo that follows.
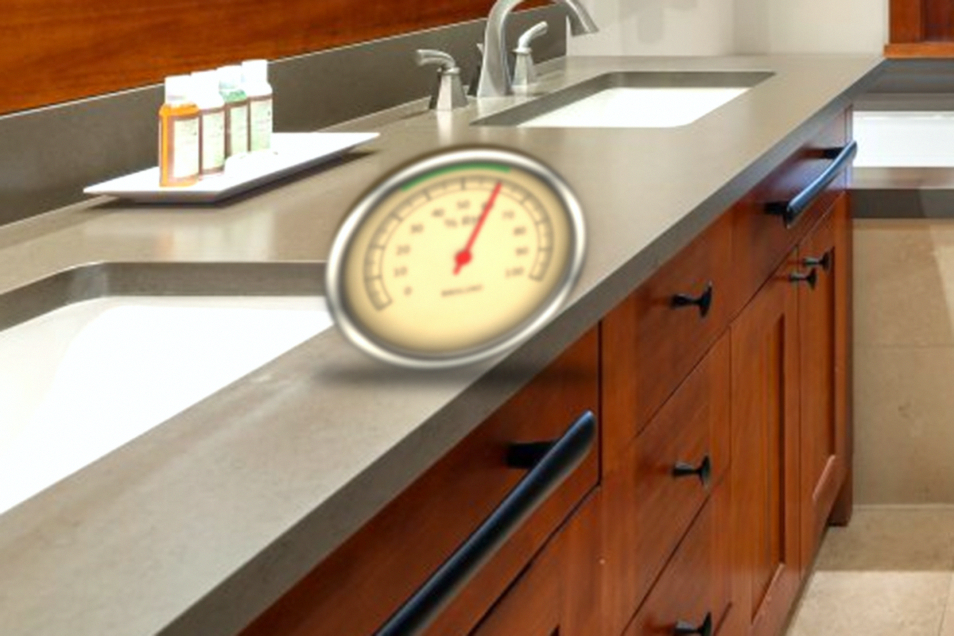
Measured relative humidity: 60 %
